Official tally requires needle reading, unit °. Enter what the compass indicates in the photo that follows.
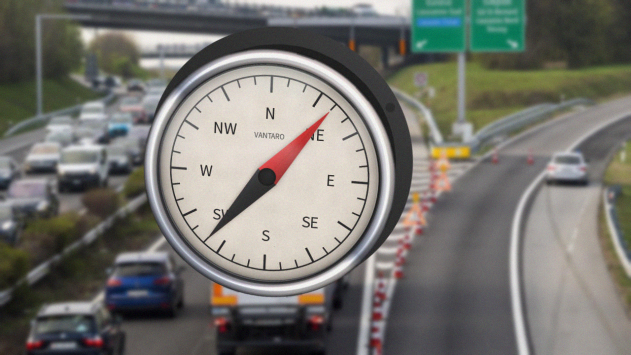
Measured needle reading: 40 °
